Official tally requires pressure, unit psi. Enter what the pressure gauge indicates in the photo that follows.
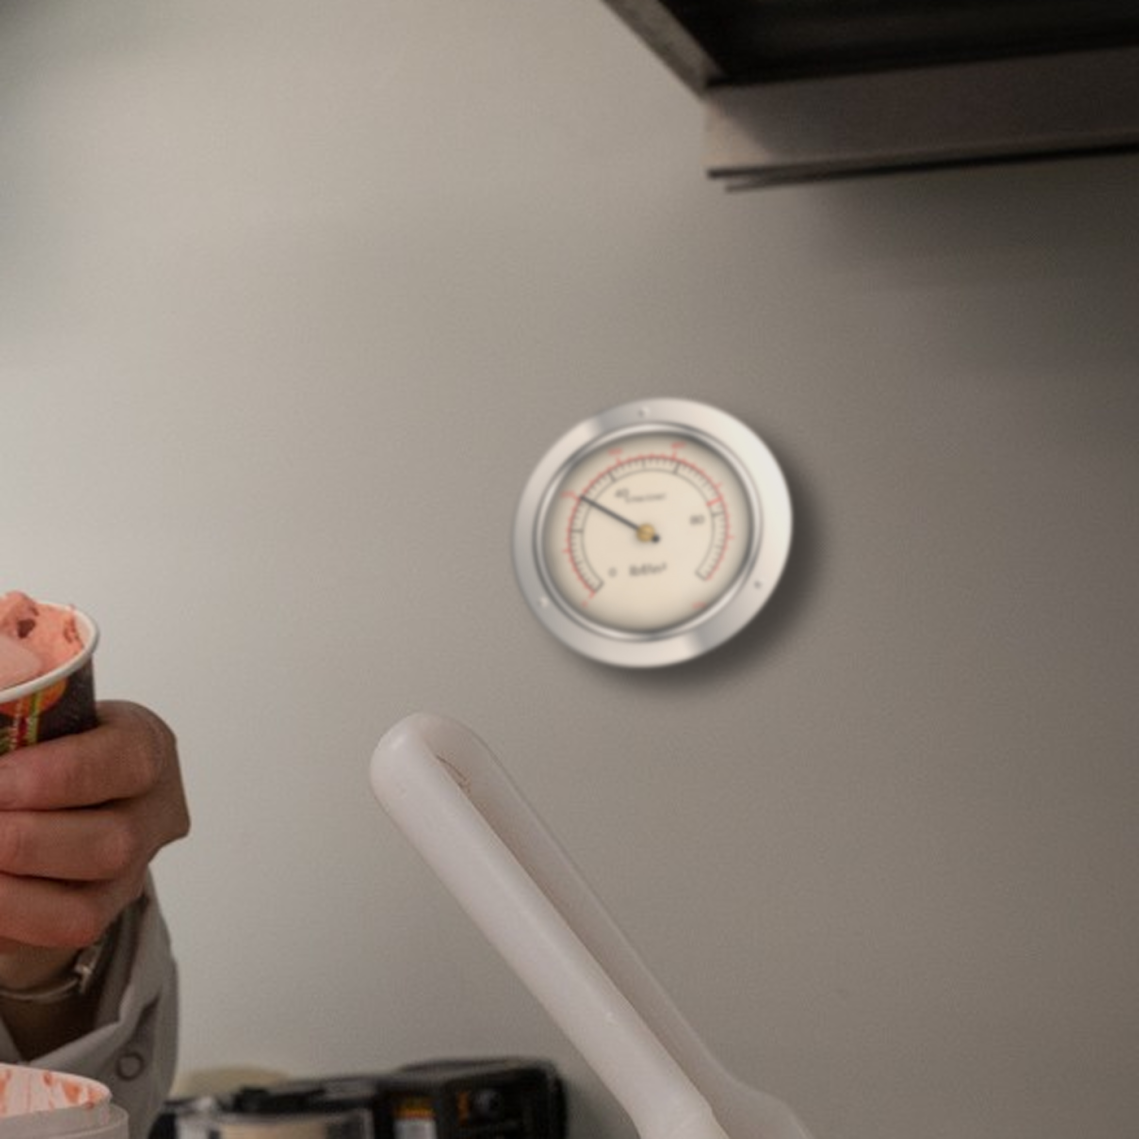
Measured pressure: 30 psi
